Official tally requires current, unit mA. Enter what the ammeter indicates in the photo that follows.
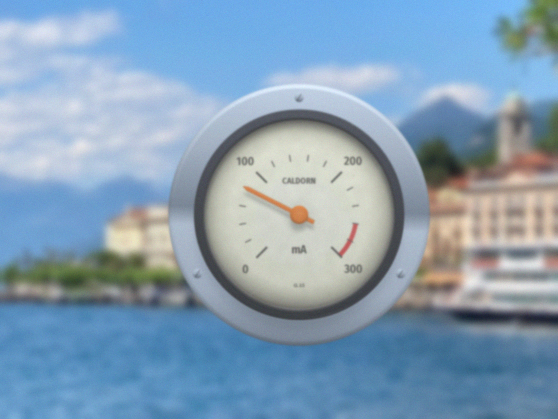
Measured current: 80 mA
